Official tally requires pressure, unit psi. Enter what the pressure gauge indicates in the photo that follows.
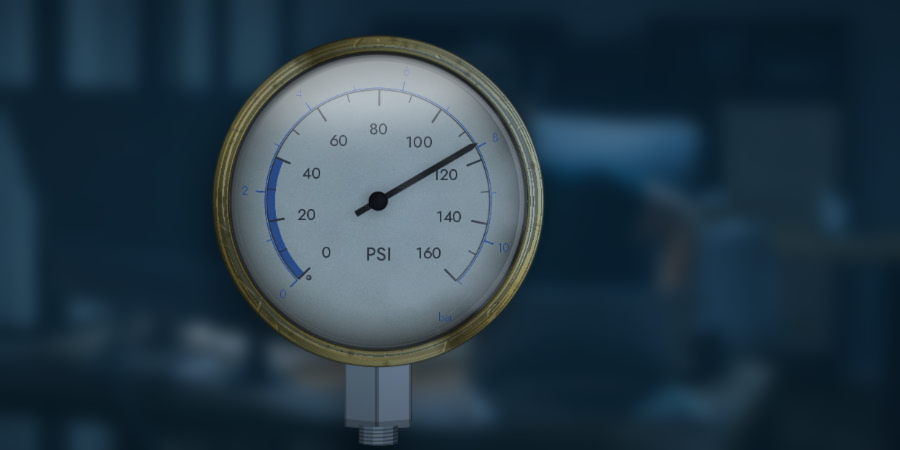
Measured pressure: 115 psi
